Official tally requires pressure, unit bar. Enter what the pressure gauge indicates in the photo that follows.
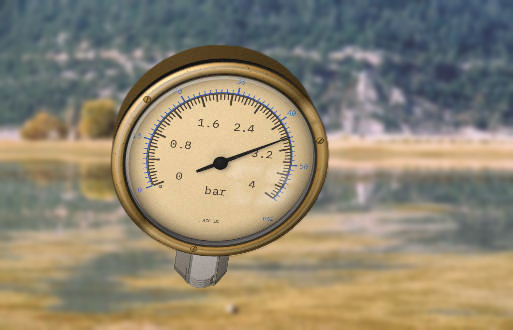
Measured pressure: 3 bar
